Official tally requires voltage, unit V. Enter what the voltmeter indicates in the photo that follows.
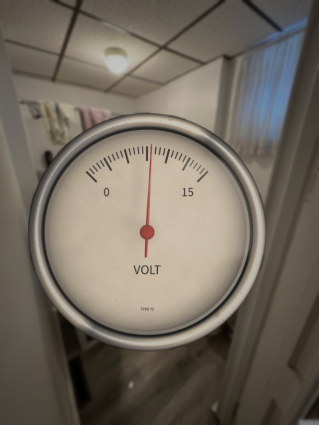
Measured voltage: 8 V
